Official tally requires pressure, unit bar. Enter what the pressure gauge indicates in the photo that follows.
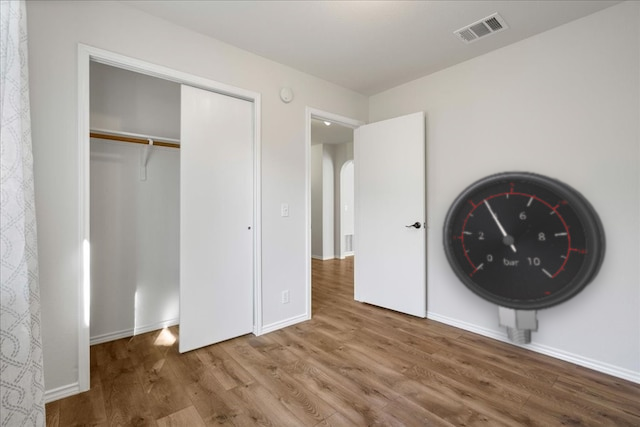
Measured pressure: 4 bar
